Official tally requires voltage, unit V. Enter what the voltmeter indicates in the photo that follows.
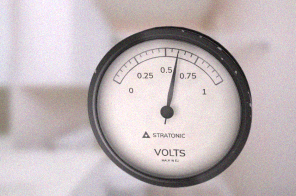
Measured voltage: 0.6 V
